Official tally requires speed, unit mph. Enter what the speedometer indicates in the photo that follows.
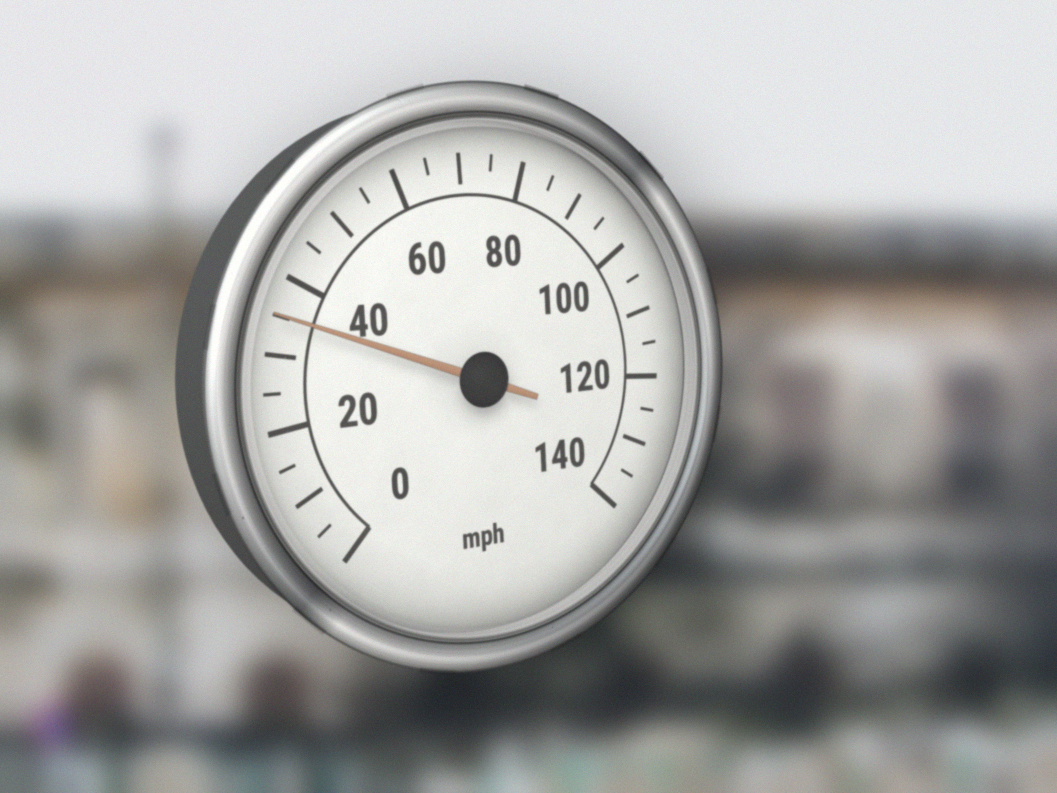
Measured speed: 35 mph
